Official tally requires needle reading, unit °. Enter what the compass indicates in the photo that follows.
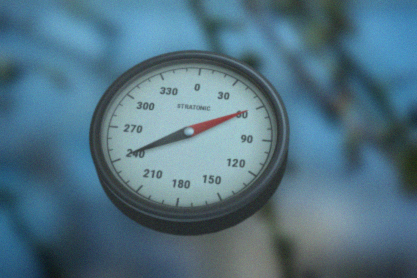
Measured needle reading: 60 °
